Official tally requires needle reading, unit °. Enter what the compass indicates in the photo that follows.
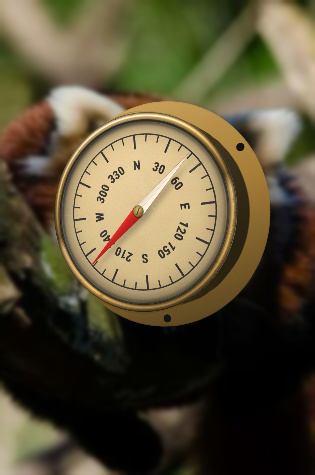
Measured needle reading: 230 °
